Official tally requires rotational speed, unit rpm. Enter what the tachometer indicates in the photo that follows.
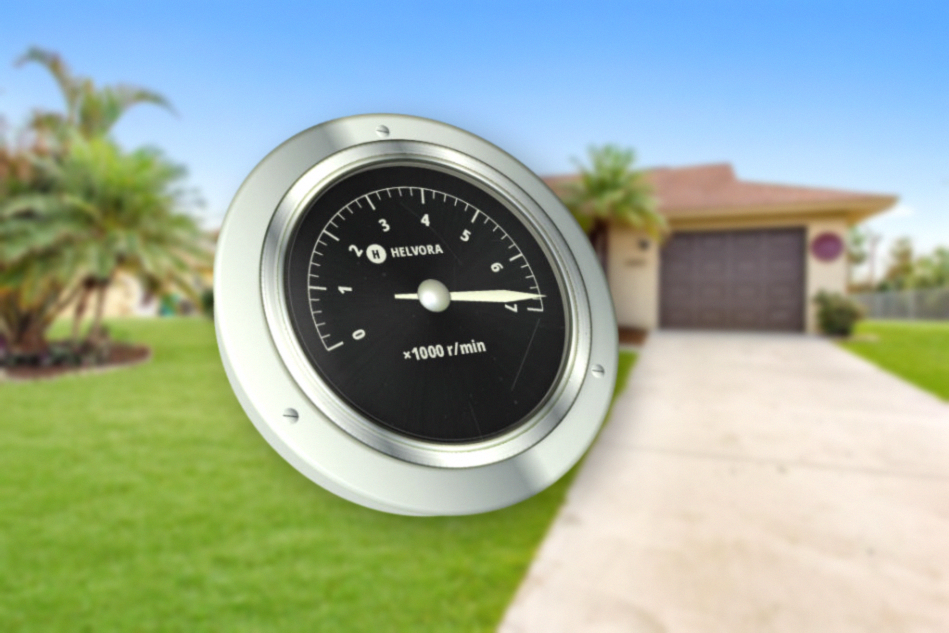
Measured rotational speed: 6800 rpm
